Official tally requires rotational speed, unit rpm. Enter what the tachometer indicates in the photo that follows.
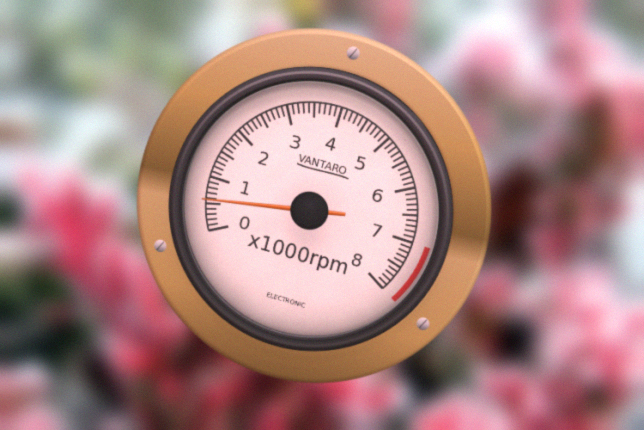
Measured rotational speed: 600 rpm
